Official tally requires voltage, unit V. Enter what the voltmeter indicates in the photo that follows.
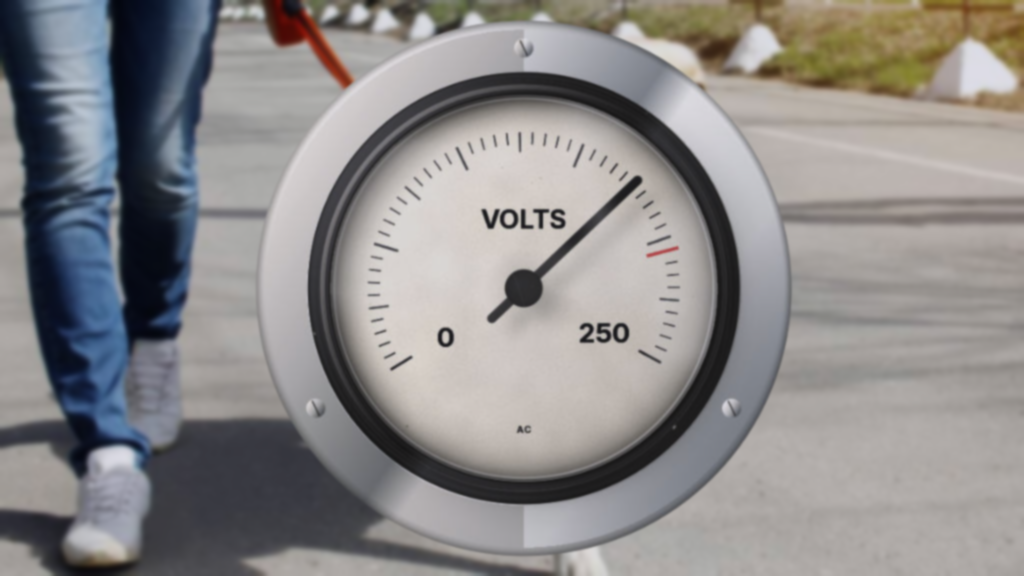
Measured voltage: 175 V
